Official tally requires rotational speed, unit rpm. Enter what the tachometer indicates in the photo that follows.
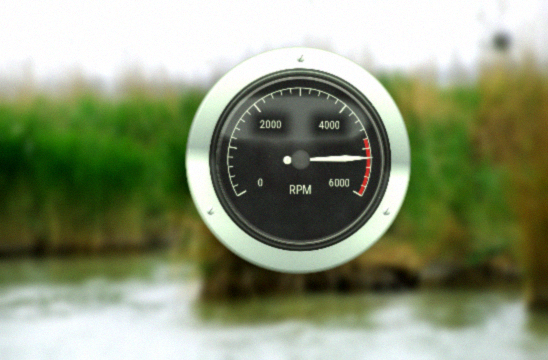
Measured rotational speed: 5200 rpm
